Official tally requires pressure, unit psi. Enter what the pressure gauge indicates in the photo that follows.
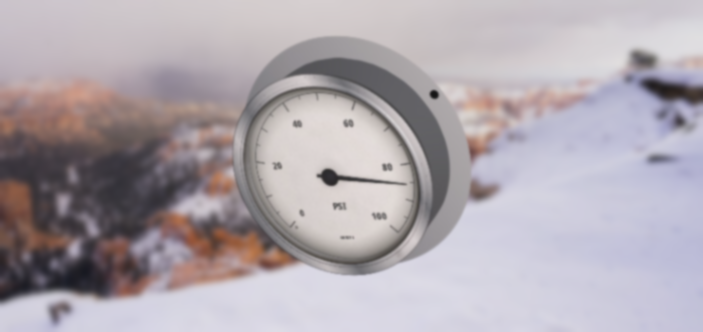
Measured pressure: 85 psi
